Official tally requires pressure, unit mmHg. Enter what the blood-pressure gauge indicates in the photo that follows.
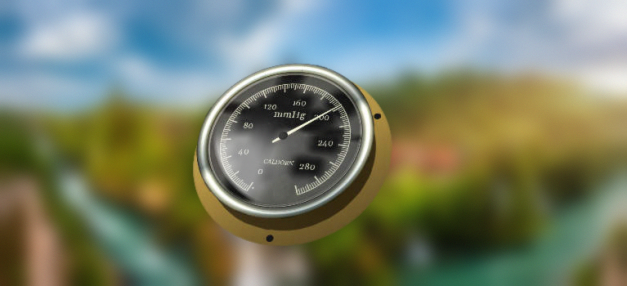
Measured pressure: 200 mmHg
